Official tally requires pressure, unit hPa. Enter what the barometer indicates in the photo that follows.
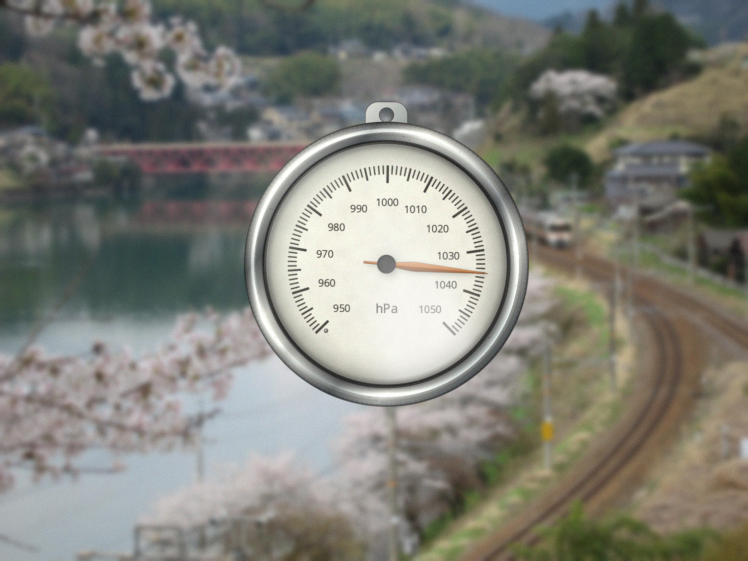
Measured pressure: 1035 hPa
